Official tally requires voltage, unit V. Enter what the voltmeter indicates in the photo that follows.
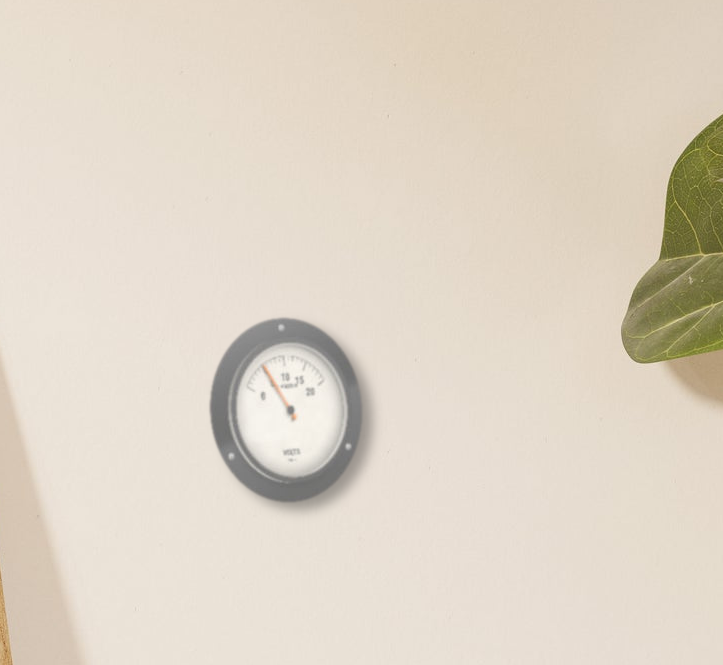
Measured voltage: 5 V
